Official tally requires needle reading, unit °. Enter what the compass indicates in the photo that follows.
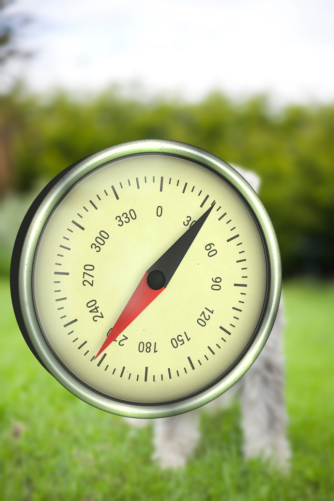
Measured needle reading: 215 °
